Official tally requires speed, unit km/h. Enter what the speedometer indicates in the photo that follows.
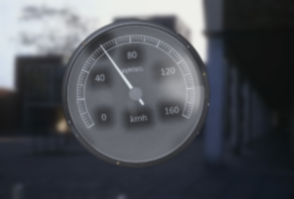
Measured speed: 60 km/h
